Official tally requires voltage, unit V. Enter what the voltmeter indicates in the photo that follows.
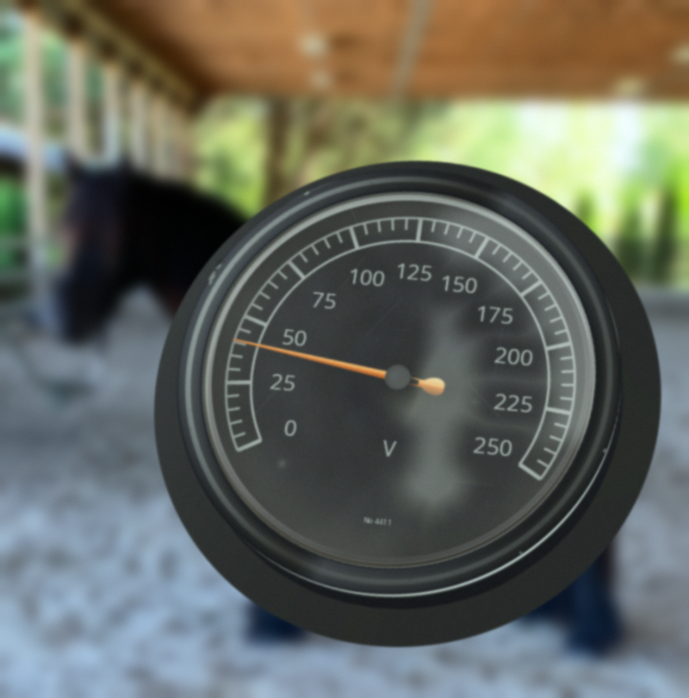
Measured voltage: 40 V
